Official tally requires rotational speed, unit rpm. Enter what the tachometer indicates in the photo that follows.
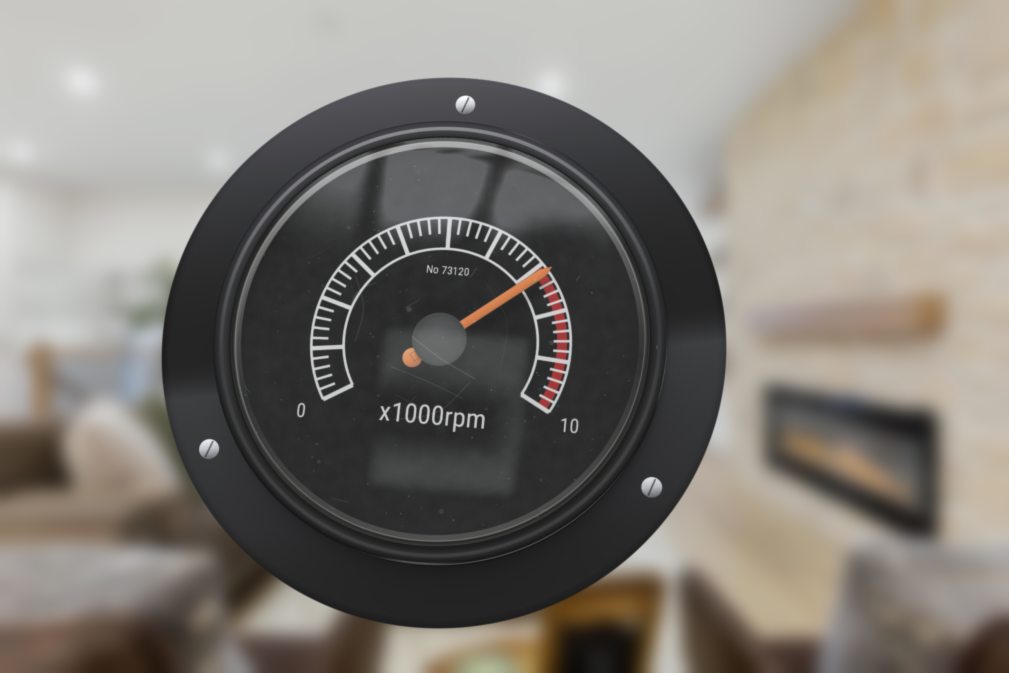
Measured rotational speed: 7200 rpm
